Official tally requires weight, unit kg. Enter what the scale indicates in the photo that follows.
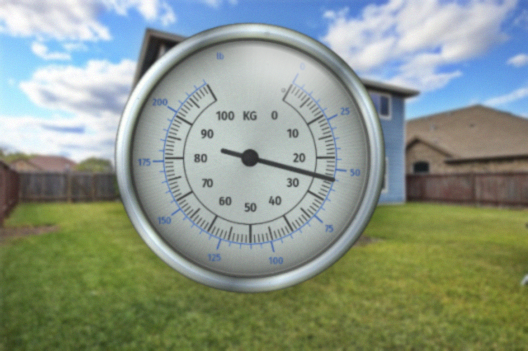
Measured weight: 25 kg
